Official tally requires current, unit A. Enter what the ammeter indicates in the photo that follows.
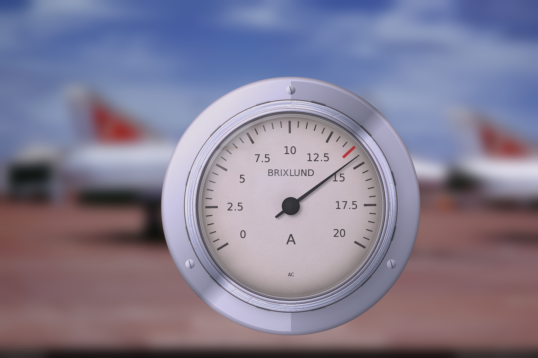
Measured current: 14.5 A
